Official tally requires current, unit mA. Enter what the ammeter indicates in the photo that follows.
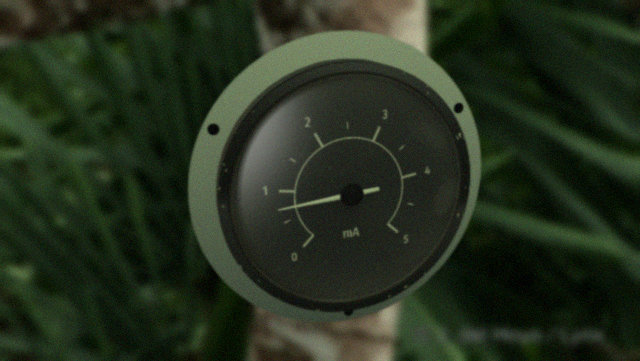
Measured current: 0.75 mA
